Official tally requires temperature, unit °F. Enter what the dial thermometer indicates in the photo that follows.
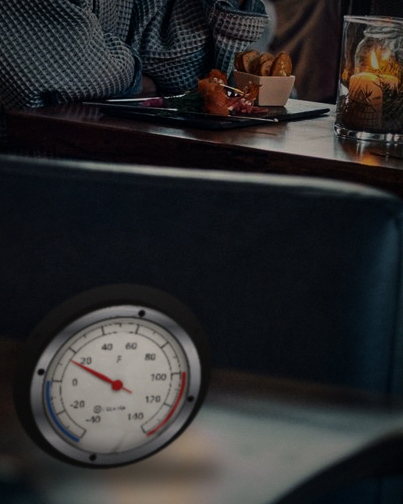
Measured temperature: 15 °F
